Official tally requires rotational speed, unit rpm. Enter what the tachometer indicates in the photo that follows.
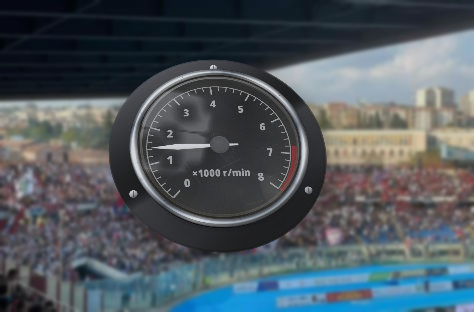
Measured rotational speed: 1400 rpm
